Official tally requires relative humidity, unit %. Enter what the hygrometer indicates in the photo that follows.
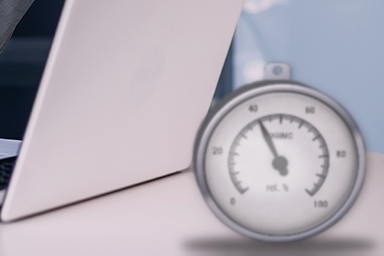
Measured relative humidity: 40 %
